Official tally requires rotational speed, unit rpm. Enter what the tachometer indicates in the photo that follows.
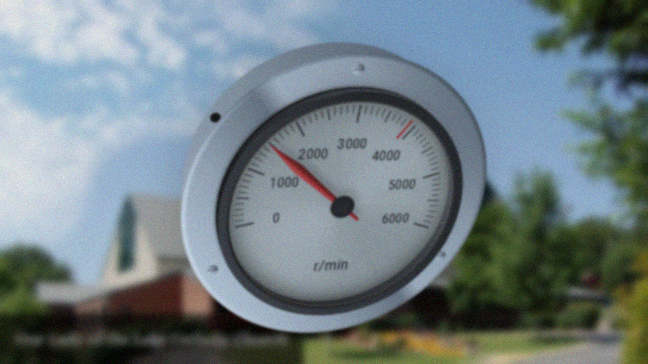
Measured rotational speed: 1500 rpm
